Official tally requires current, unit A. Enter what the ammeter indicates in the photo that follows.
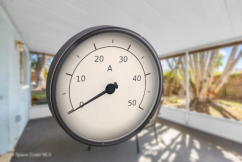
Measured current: 0 A
